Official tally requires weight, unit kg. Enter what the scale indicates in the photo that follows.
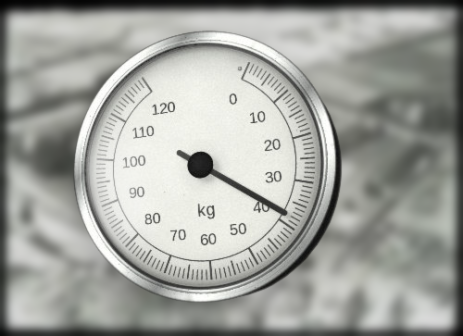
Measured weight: 38 kg
